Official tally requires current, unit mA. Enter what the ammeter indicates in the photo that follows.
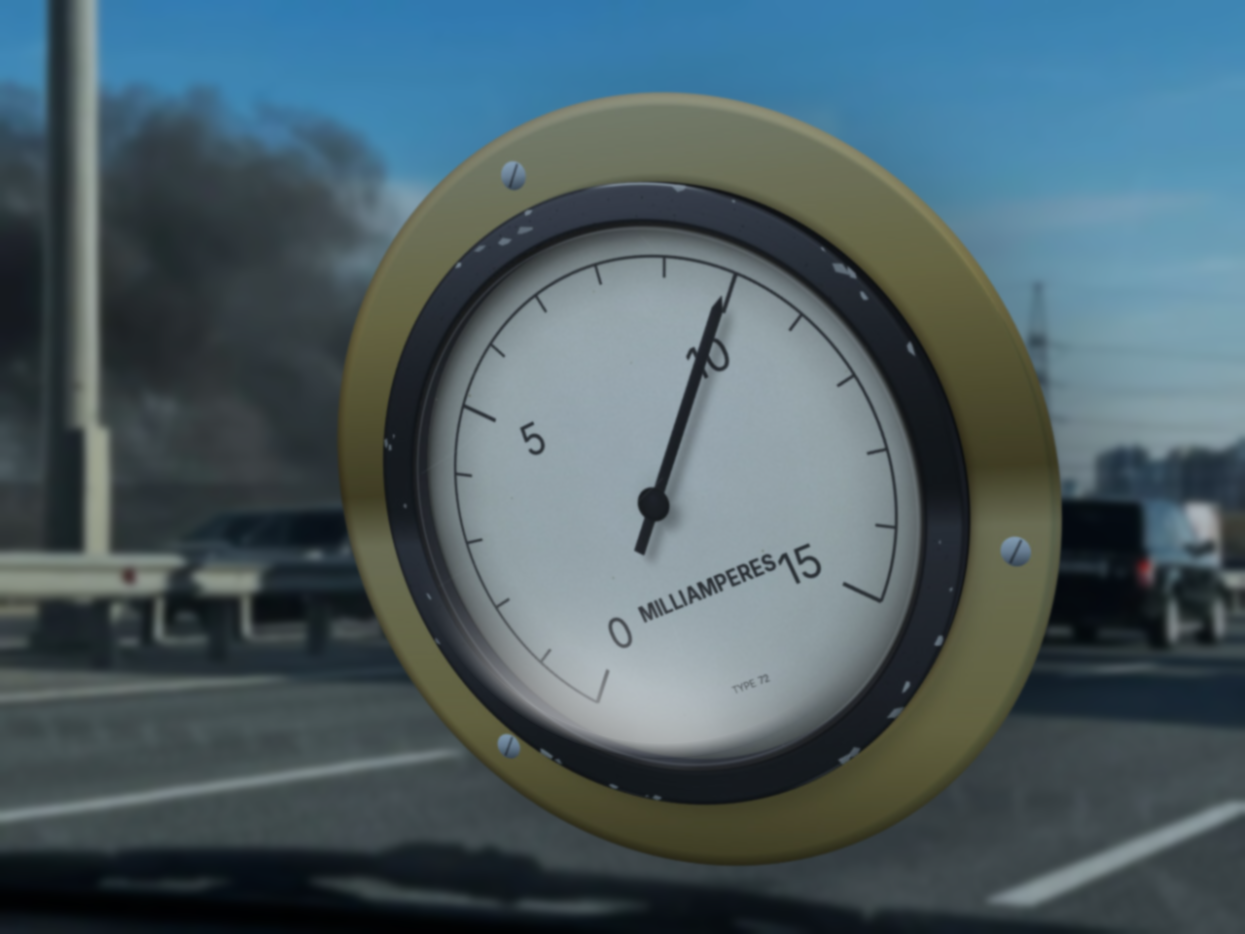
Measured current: 10 mA
